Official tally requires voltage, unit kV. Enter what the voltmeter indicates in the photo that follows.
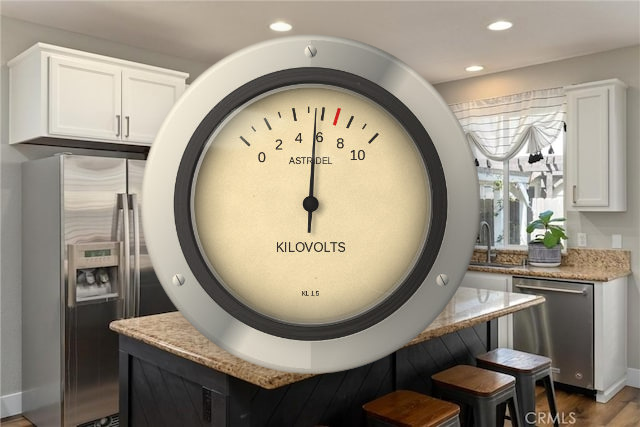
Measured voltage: 5.5 kV
